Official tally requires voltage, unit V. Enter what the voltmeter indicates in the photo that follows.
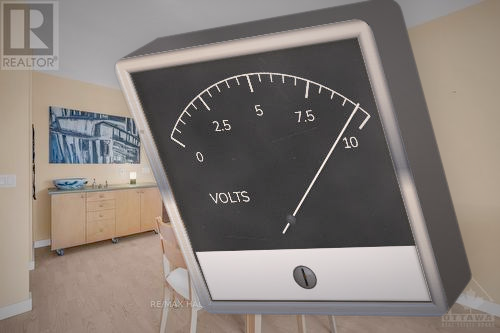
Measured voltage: 9.5 V
